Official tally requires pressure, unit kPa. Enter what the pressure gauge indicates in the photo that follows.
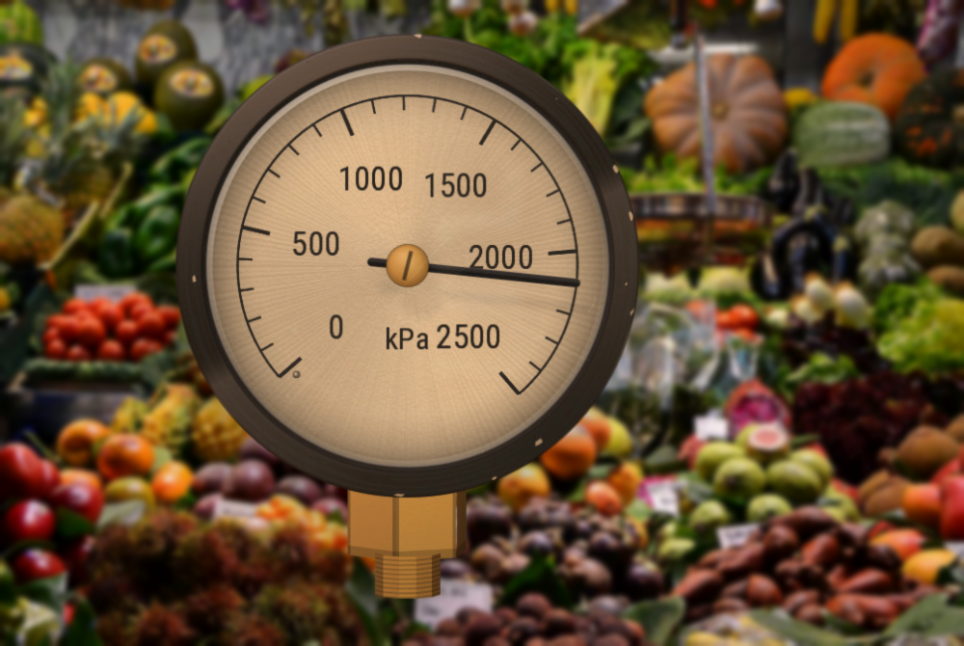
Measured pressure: 2100 kPa
